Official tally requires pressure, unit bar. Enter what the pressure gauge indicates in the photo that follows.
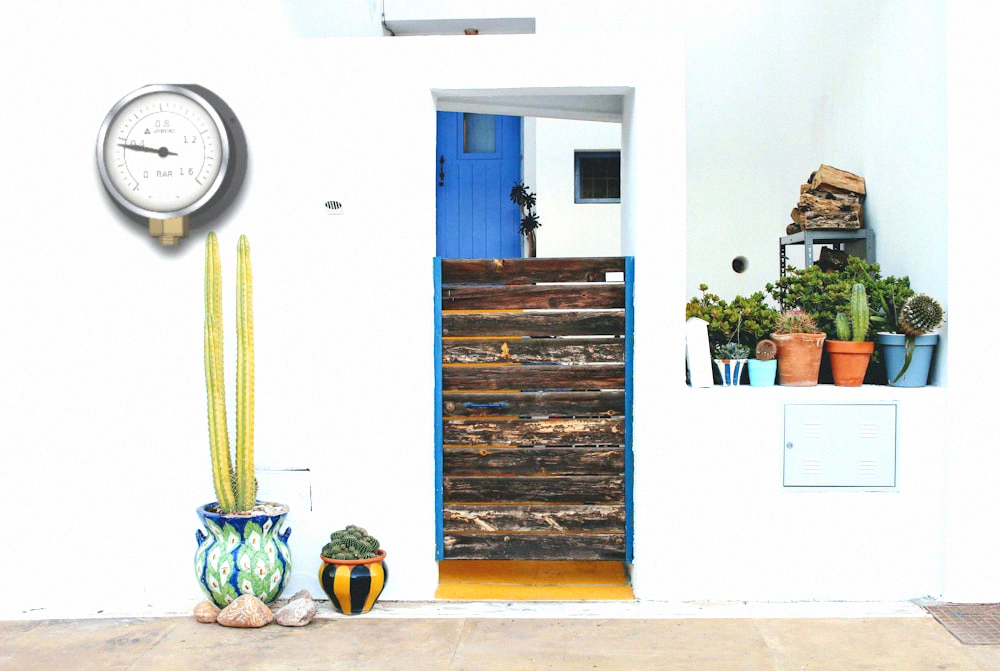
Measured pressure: 0.35 bar
